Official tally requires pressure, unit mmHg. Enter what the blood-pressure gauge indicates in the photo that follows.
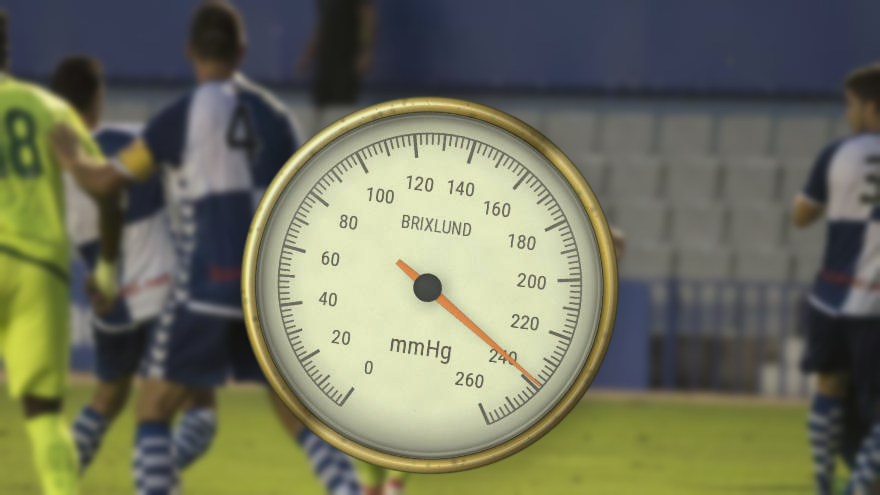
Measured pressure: 238 mmHg
